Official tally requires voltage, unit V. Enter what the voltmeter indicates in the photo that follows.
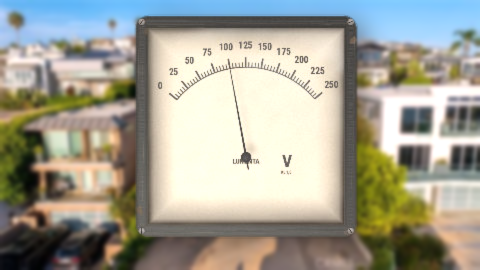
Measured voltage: 100 V
